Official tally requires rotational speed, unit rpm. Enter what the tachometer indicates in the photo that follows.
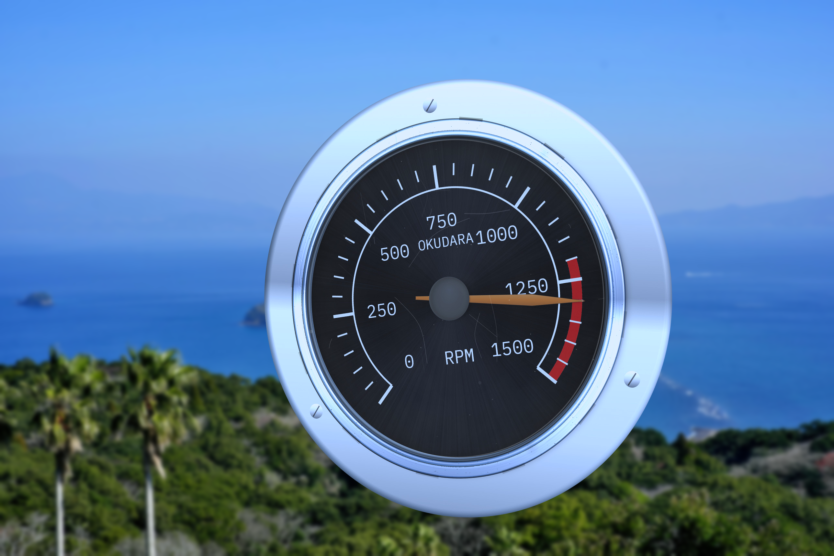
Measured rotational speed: 1300 rpm
